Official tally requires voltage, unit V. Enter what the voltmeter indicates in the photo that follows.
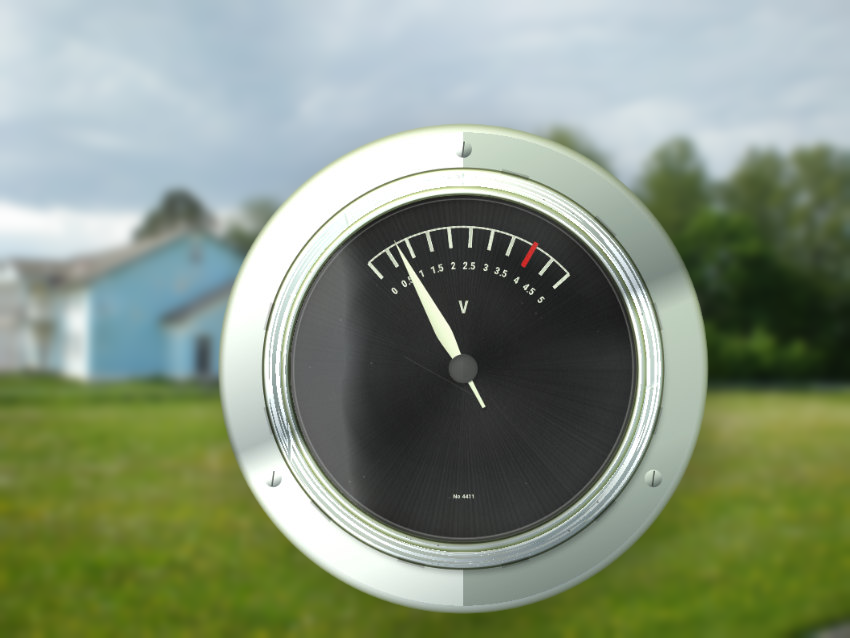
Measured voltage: 0.75 V
